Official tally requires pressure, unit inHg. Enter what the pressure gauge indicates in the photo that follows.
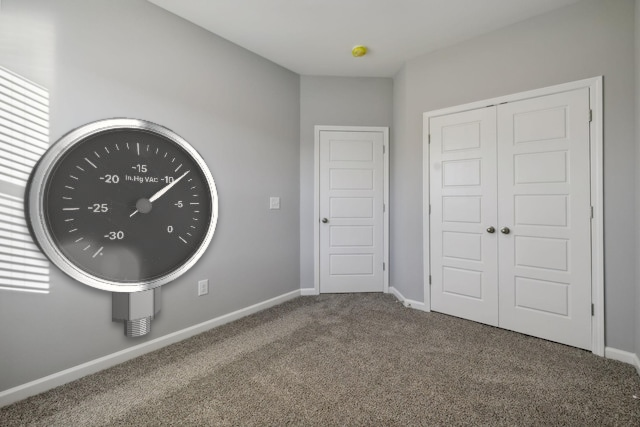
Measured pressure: -9 inHg
